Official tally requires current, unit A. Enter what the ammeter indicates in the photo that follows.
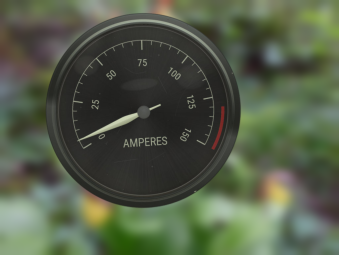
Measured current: 5 A
